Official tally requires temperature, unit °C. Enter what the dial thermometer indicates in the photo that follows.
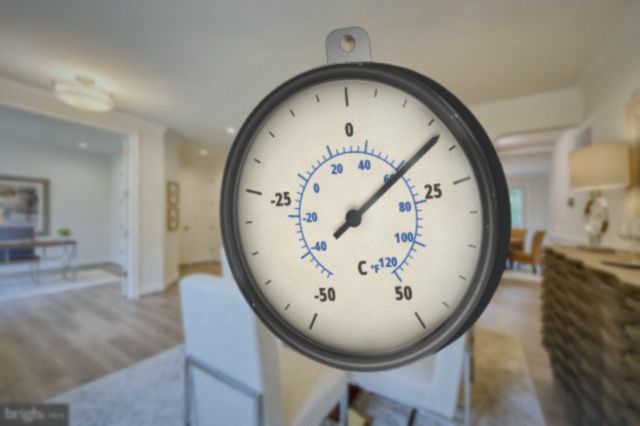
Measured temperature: 17.5 °C
